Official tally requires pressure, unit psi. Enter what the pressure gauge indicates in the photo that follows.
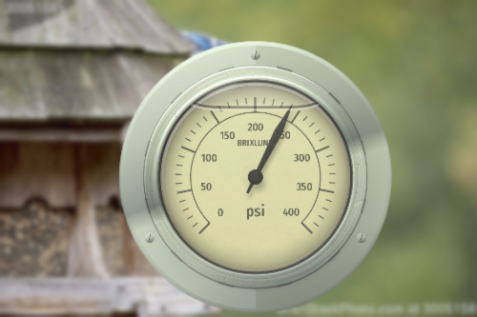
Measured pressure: 240 psi
